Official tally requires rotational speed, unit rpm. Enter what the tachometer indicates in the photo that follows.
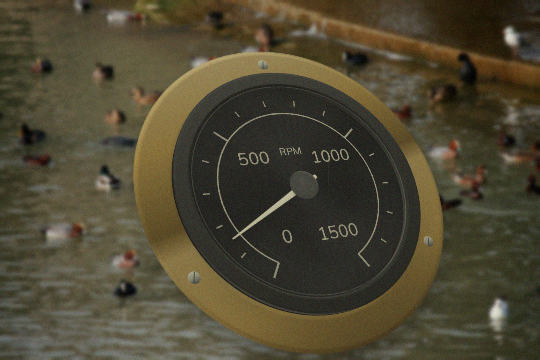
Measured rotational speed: 150 rpm
